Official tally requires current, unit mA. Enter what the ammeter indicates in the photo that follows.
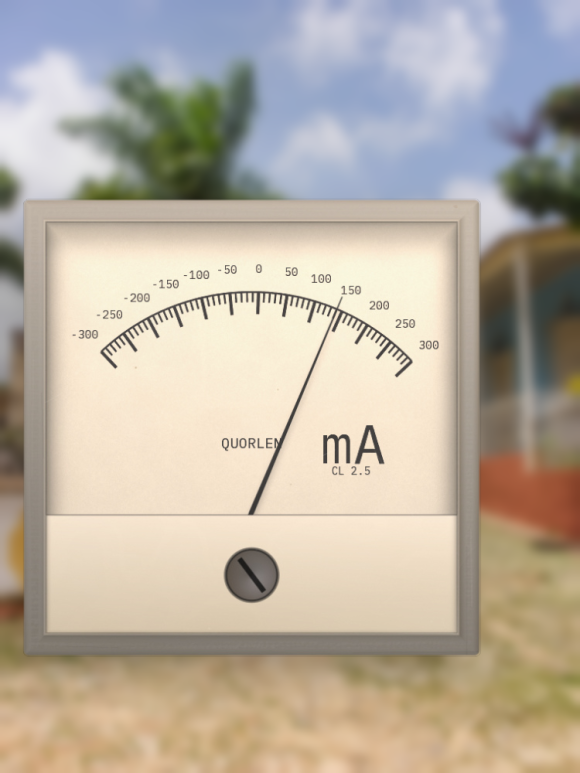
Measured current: 140 mA
